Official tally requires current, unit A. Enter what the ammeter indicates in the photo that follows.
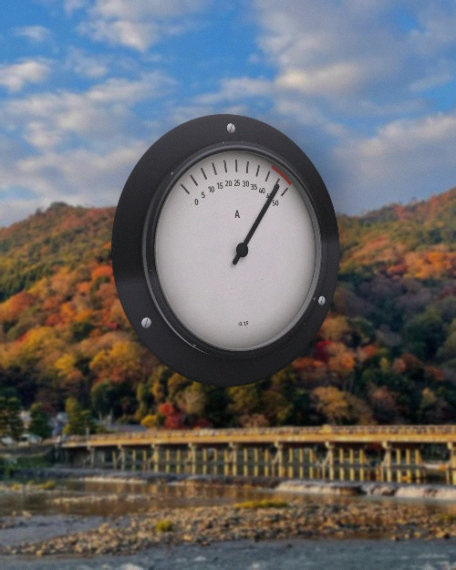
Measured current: 45 A
